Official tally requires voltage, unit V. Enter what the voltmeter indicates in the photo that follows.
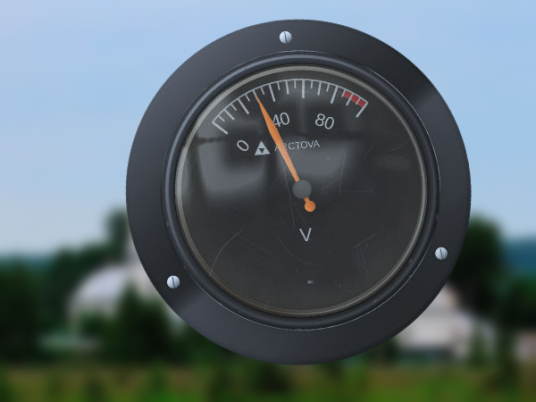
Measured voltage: 30 V
